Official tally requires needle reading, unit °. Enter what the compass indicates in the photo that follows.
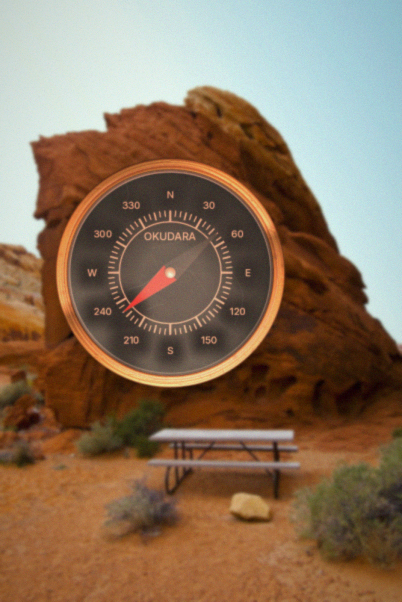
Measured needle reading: 230 °
